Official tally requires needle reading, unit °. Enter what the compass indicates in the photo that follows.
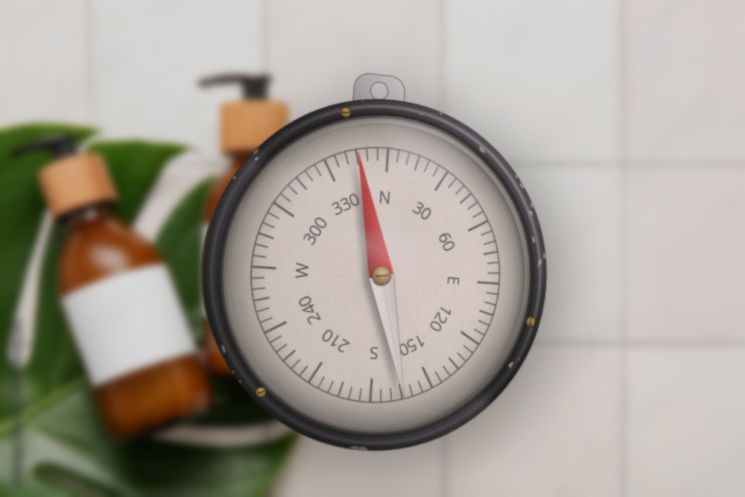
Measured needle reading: 345 °
